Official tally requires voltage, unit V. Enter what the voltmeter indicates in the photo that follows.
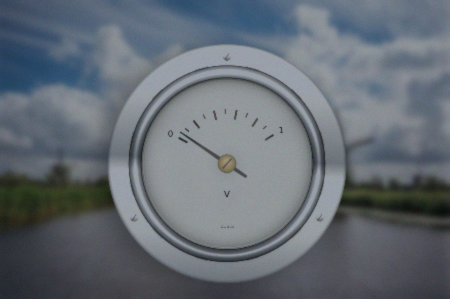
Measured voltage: 0.05 V
